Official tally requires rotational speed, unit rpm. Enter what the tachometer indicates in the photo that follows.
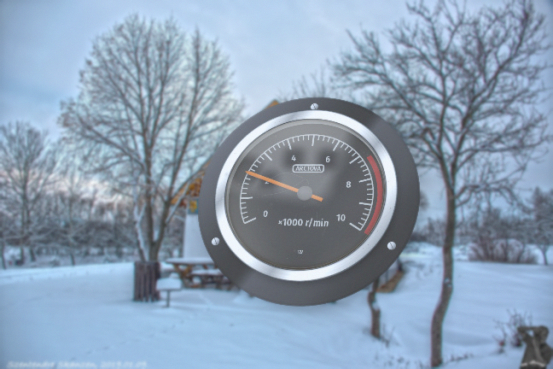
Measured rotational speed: 2000 rpm
